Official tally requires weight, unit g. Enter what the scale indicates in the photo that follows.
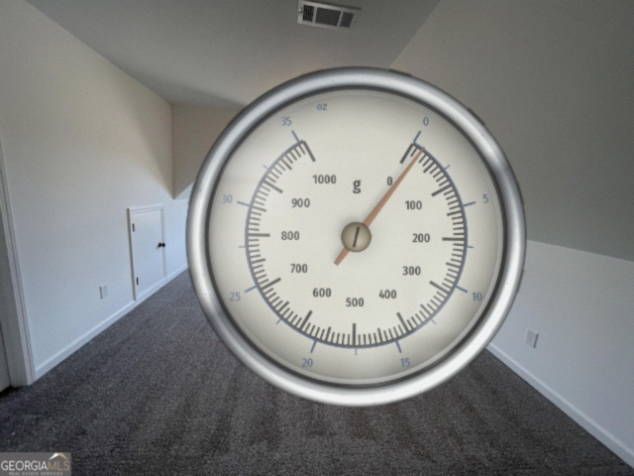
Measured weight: 20 g
